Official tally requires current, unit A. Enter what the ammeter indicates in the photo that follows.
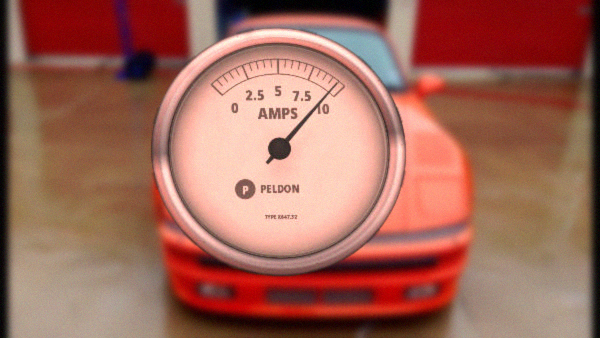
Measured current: 9.5 A
